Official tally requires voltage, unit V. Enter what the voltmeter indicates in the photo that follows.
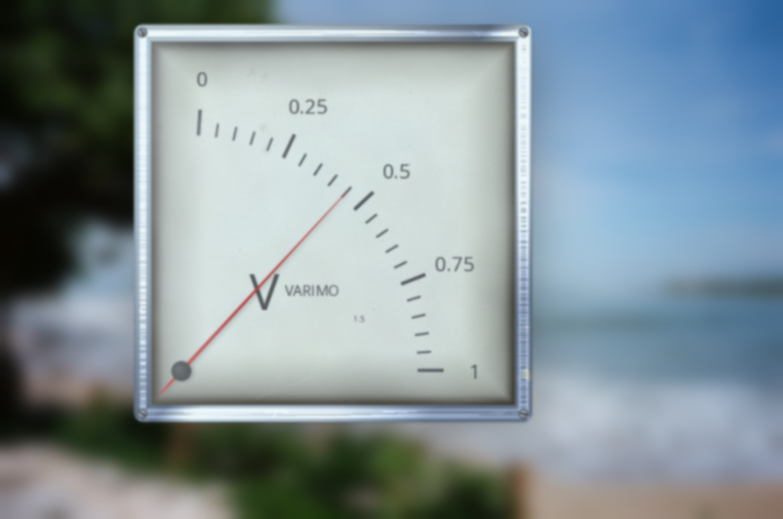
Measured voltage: 0.45 V
